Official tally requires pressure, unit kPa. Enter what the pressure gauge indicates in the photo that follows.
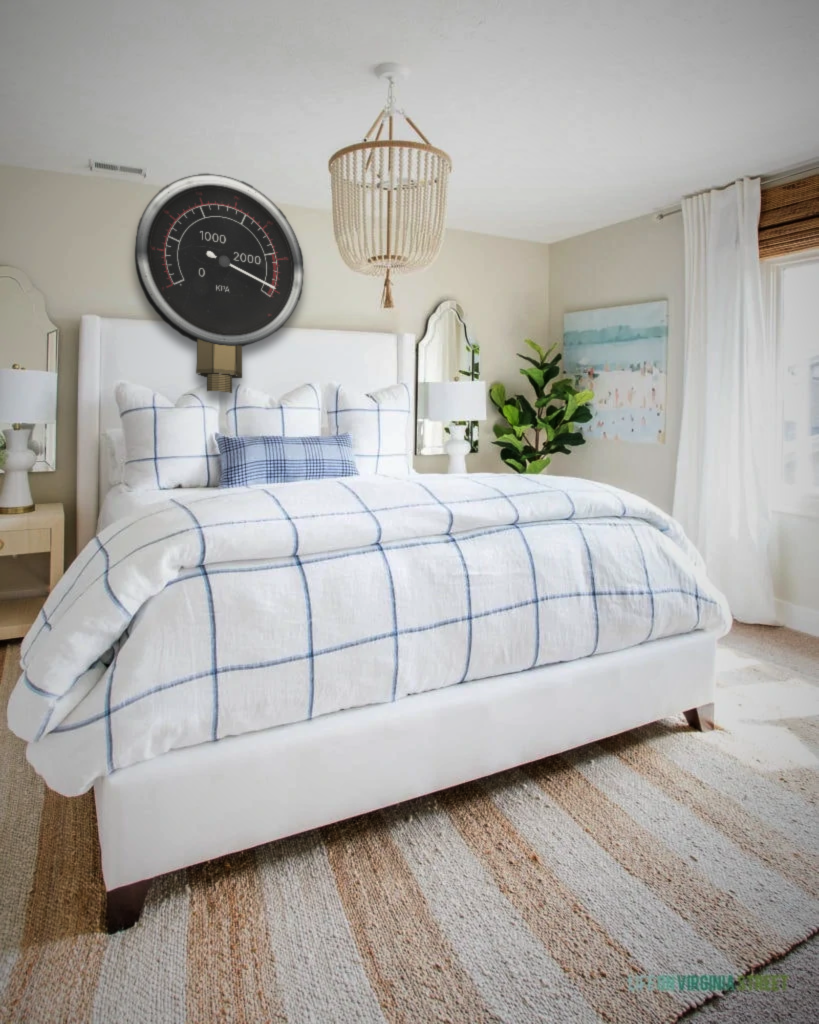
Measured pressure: 2400 kPa
